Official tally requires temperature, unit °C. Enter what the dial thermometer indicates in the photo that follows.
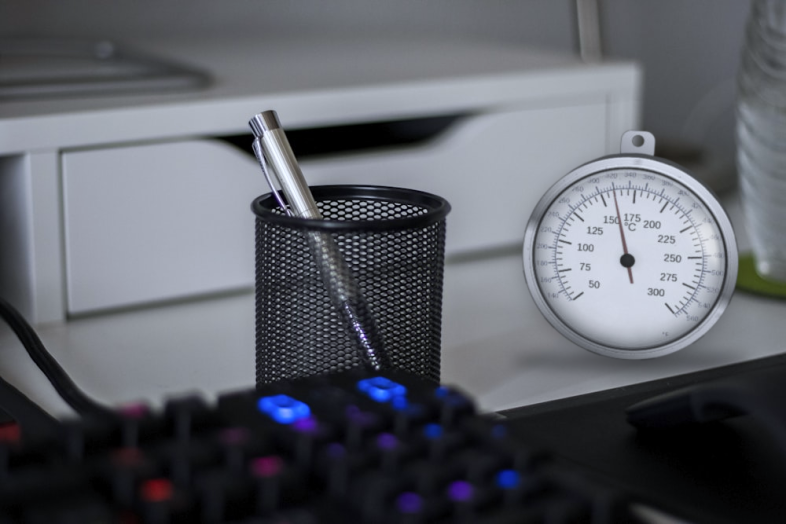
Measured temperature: 160 °C
